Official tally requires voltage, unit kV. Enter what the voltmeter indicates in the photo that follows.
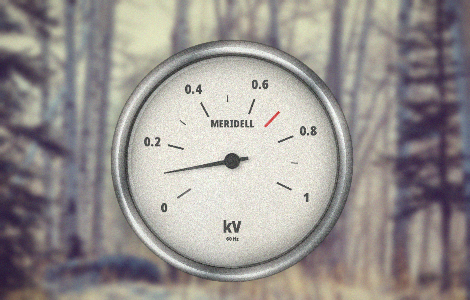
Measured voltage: 0.1 kV
